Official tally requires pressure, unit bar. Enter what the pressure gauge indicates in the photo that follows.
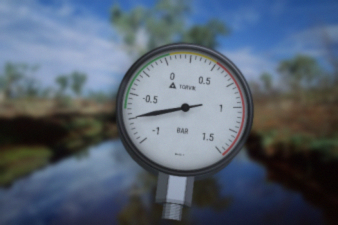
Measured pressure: -0.75 bar
